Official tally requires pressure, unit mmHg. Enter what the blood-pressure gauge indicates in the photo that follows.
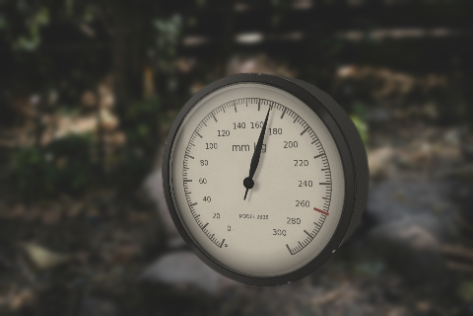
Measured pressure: 170 mmHg
